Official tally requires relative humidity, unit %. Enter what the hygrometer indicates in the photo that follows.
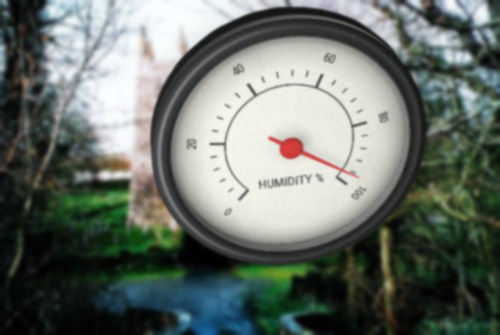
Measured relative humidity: 96 %
